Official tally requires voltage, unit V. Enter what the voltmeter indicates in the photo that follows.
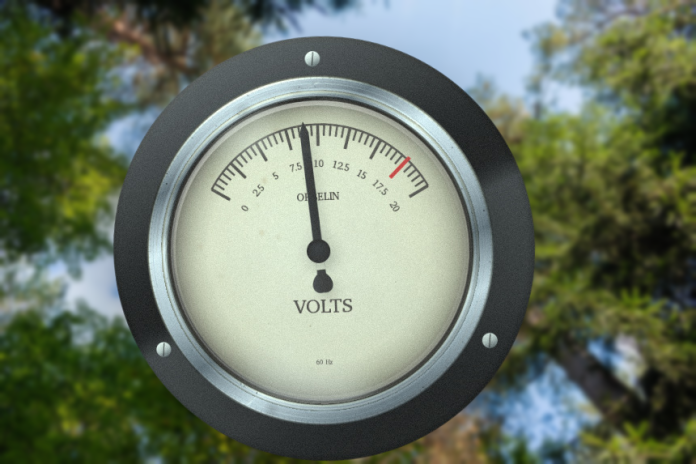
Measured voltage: 9 V
